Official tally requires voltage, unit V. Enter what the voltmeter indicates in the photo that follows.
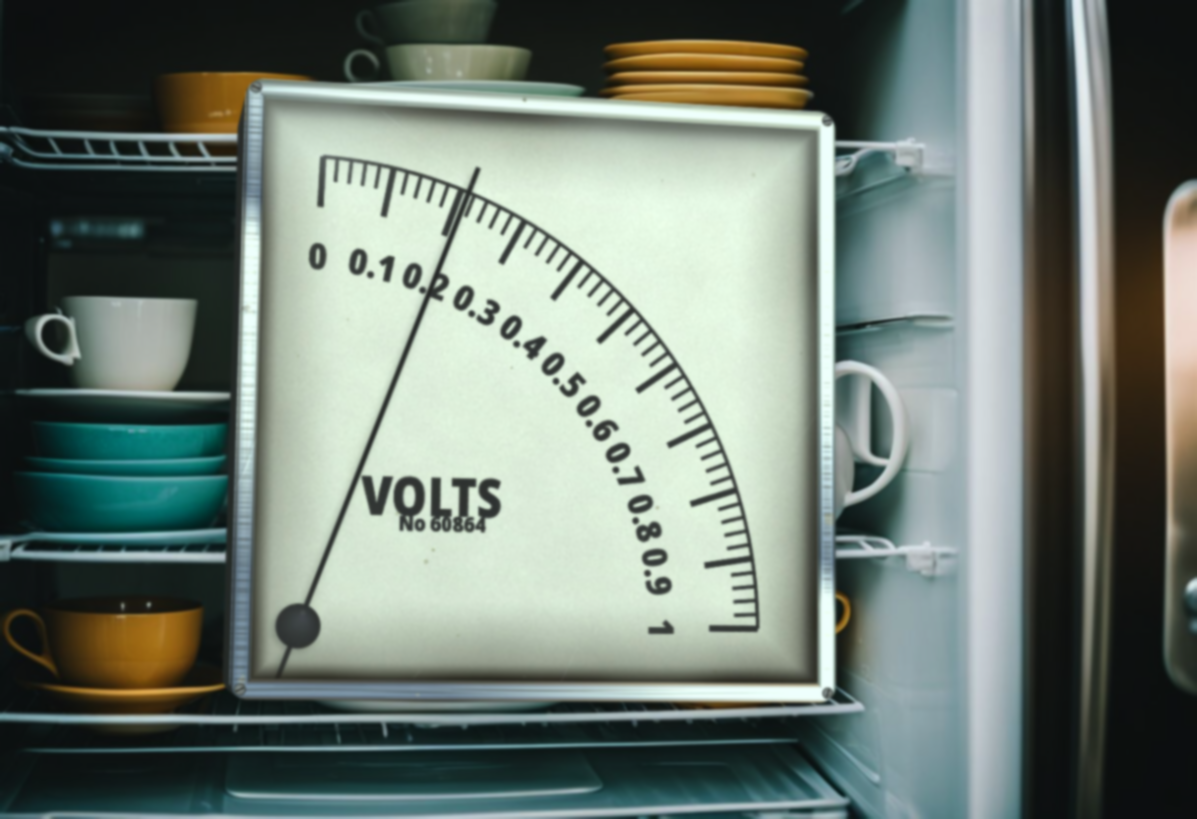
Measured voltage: 0.21 V
